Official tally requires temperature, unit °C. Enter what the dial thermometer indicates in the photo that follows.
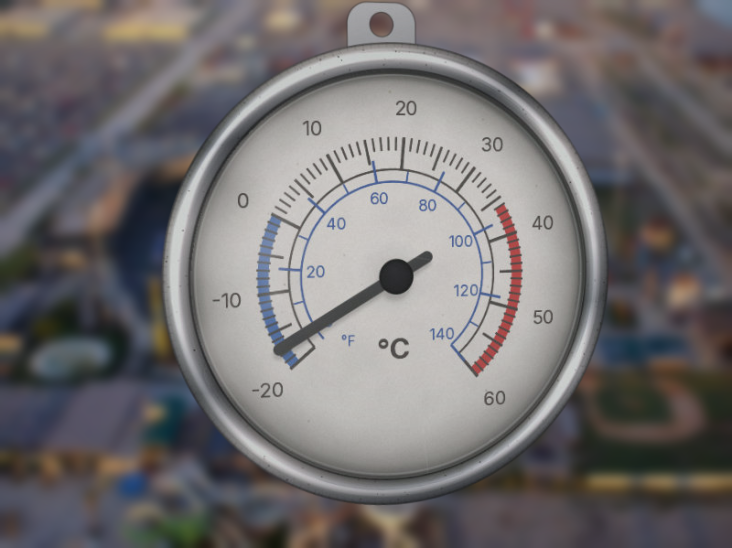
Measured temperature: -17 °C
